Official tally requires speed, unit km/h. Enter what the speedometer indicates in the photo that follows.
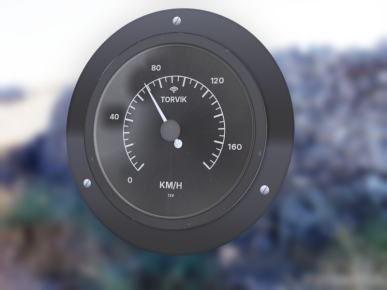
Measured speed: 70 km/h
